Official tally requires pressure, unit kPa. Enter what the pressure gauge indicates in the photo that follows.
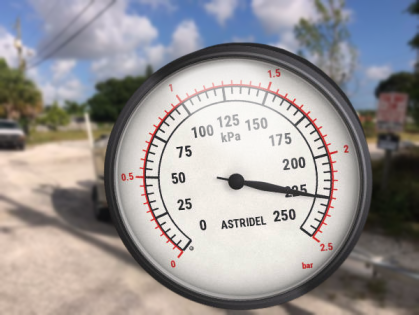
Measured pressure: 225 kPa
